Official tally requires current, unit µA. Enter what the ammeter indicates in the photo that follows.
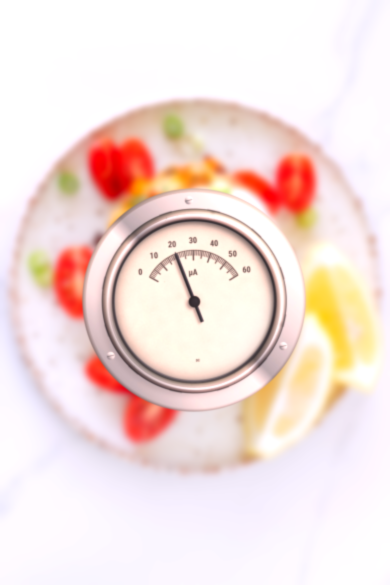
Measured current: 20 µA
